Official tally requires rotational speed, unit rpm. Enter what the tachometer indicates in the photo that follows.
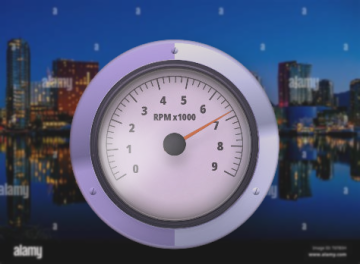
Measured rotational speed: 6800 rpm
